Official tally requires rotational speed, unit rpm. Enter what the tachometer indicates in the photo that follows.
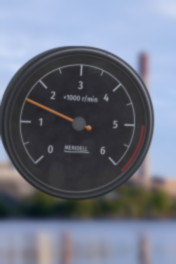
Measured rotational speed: 1500 rpm
